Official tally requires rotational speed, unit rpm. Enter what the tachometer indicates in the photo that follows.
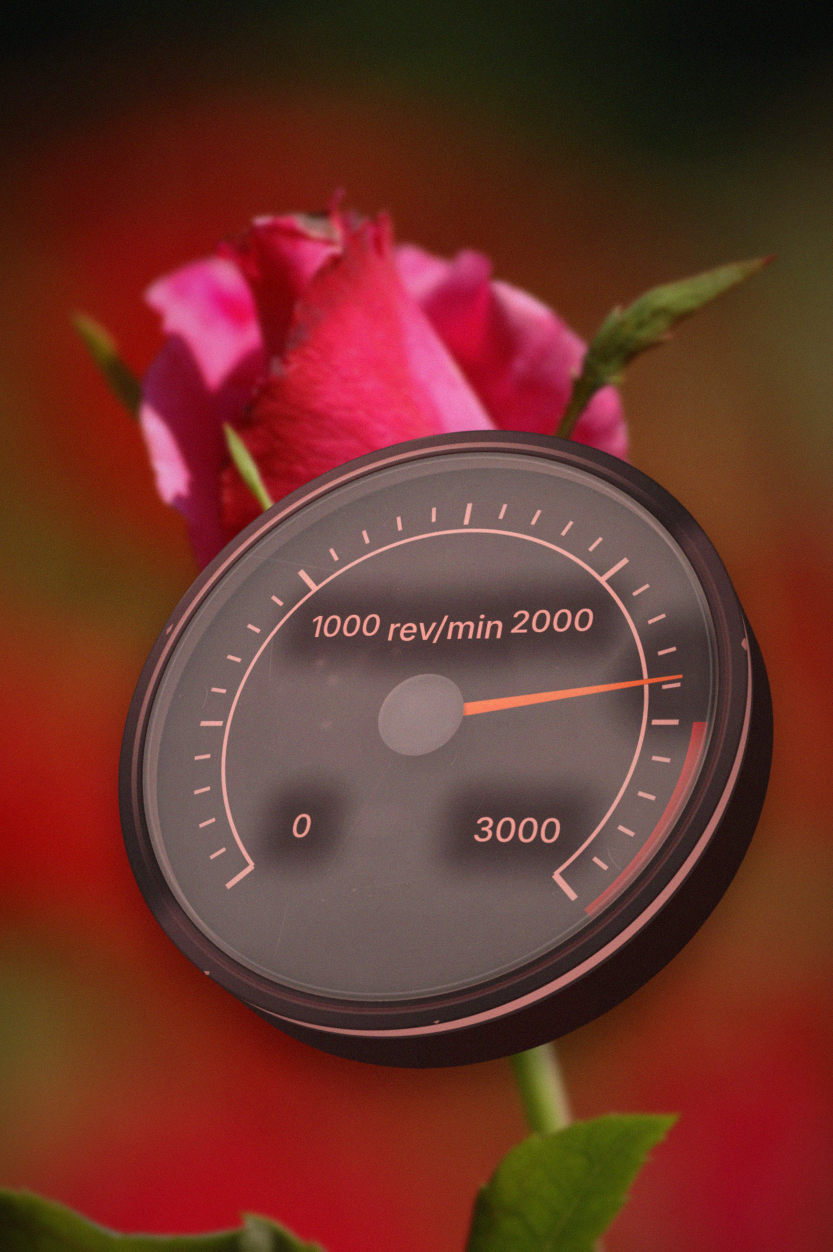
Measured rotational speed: 2400 rpm
